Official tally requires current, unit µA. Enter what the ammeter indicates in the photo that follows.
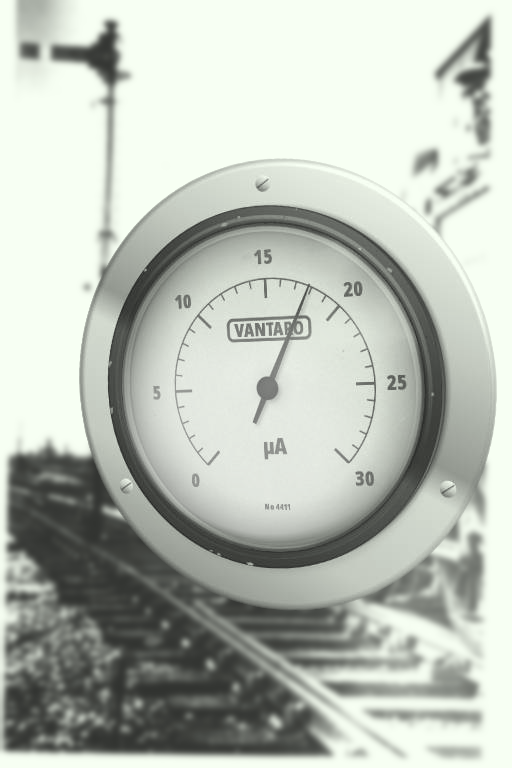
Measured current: 18 µA
